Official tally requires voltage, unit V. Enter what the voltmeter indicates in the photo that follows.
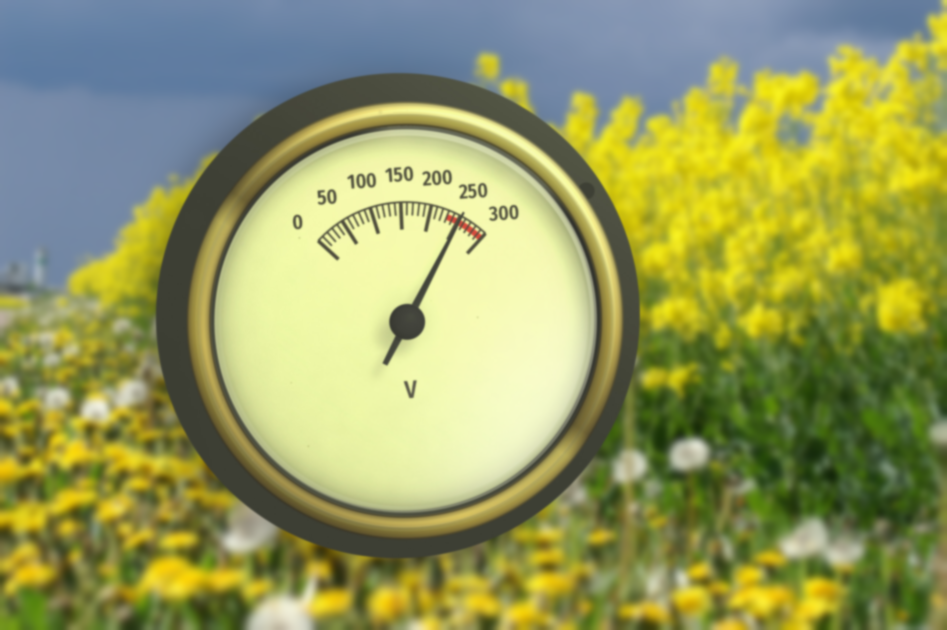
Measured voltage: 250 V
